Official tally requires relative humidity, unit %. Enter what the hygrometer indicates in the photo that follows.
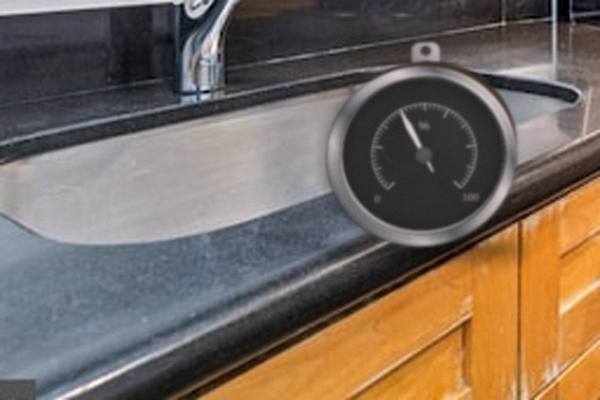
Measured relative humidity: 40 %
